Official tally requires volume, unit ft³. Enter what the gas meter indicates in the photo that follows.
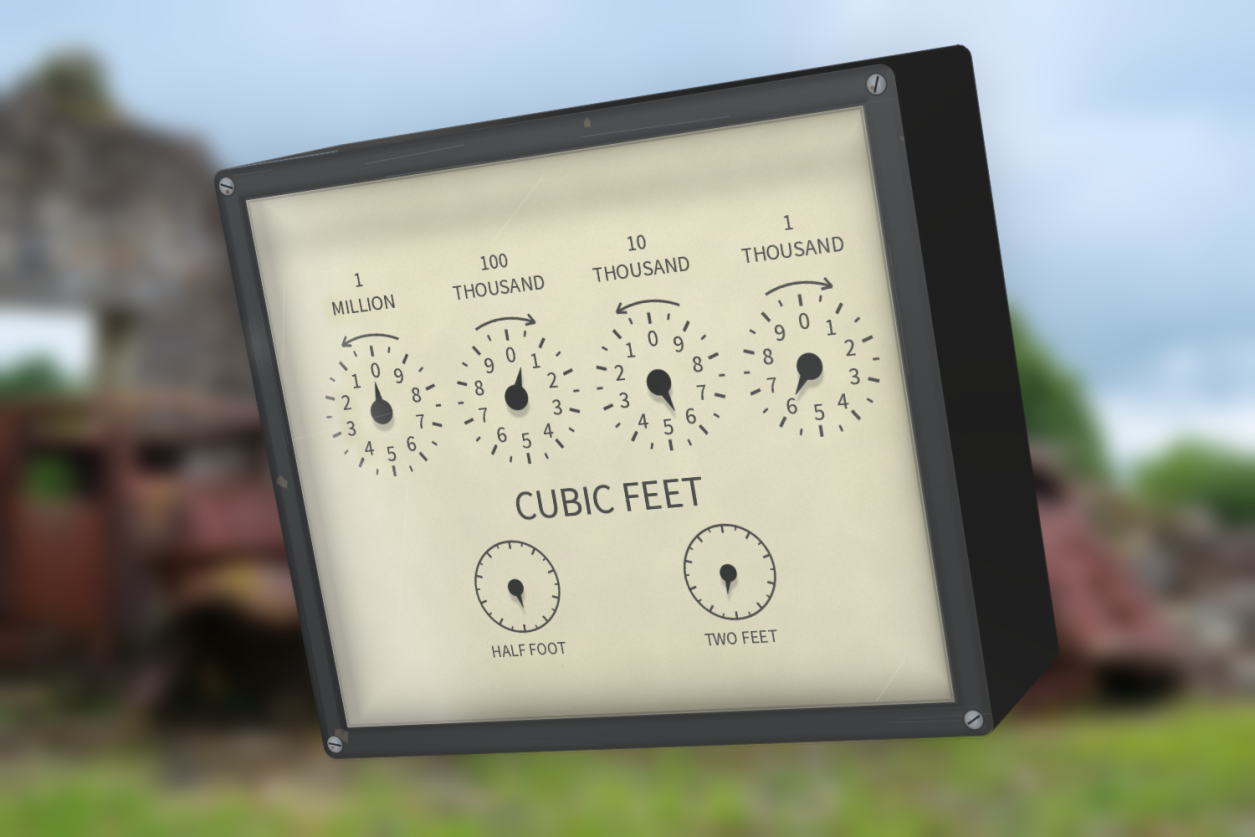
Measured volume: 5600 ft³
